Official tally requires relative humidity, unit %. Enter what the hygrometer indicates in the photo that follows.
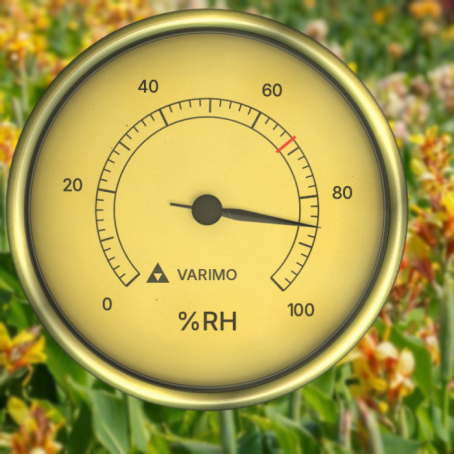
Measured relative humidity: 86 %
